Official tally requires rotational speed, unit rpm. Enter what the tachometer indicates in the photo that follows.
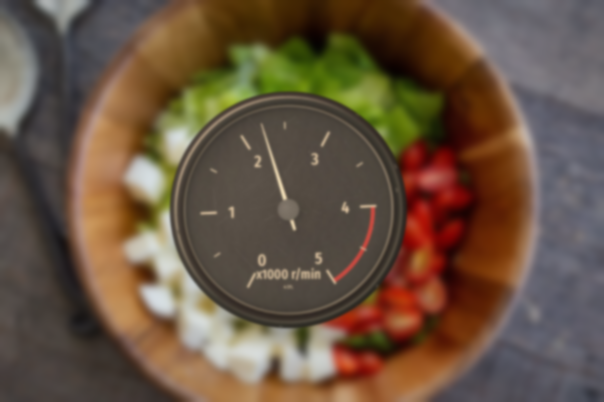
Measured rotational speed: 2250 rpm
